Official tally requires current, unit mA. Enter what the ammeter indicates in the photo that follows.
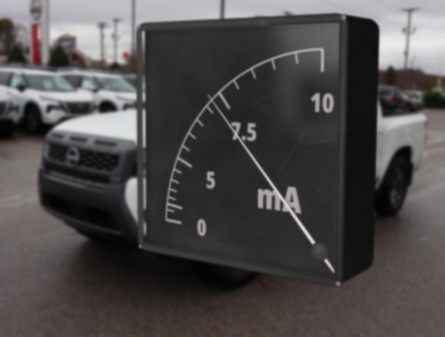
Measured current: 7.25 mA
